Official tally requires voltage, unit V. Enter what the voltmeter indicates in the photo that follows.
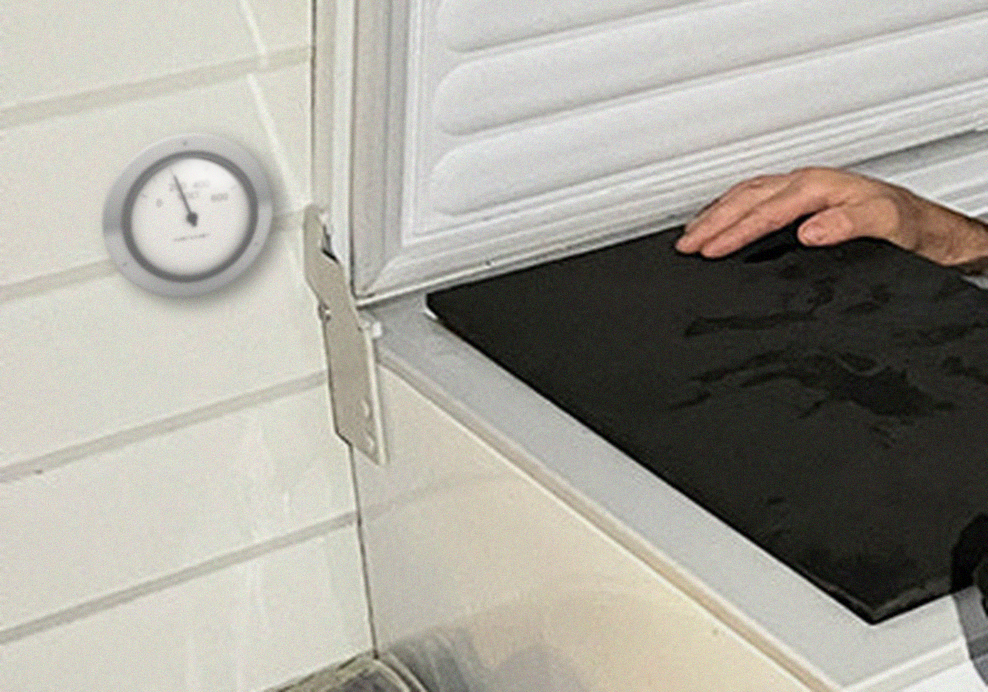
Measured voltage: 200 V
